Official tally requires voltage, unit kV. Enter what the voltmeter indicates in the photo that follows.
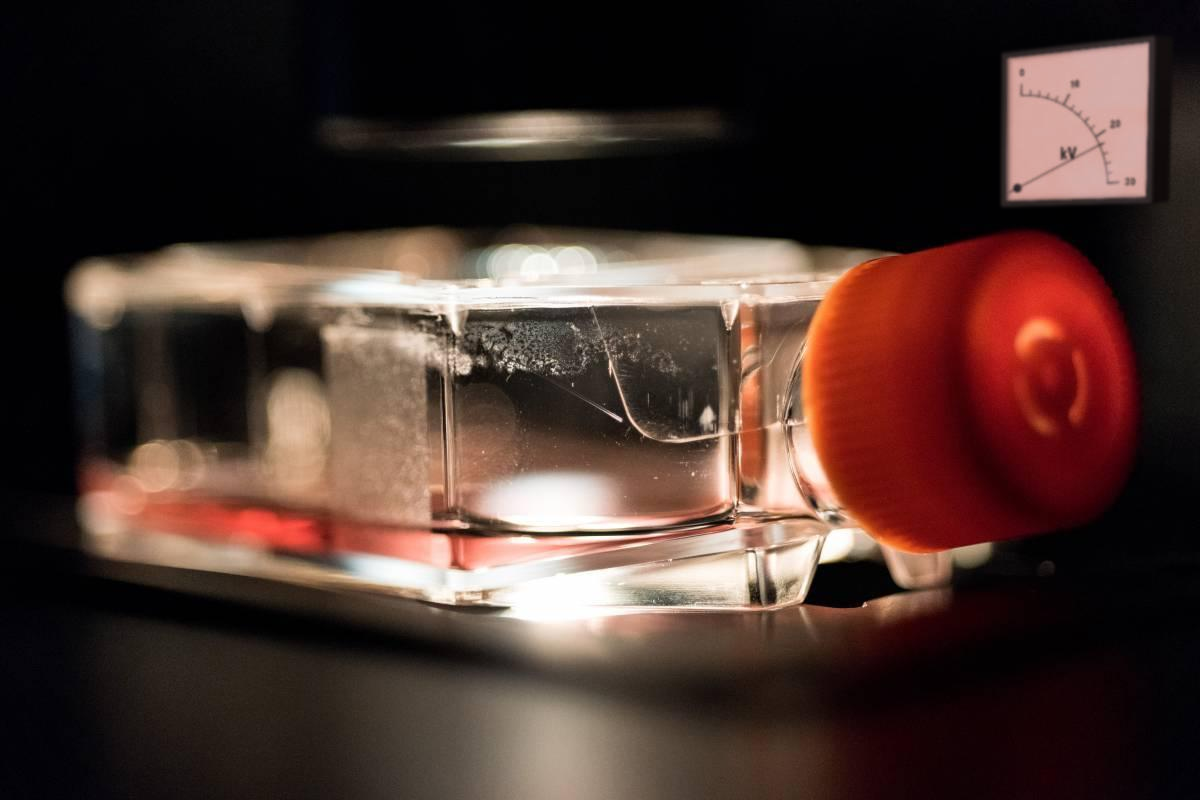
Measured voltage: 22 kV
